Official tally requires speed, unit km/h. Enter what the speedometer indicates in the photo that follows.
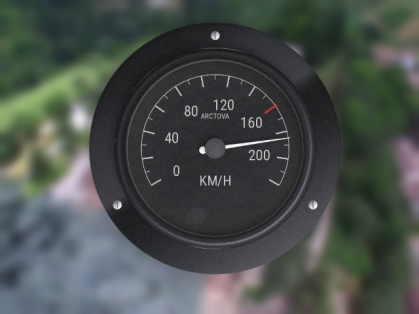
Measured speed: 185 km/h
